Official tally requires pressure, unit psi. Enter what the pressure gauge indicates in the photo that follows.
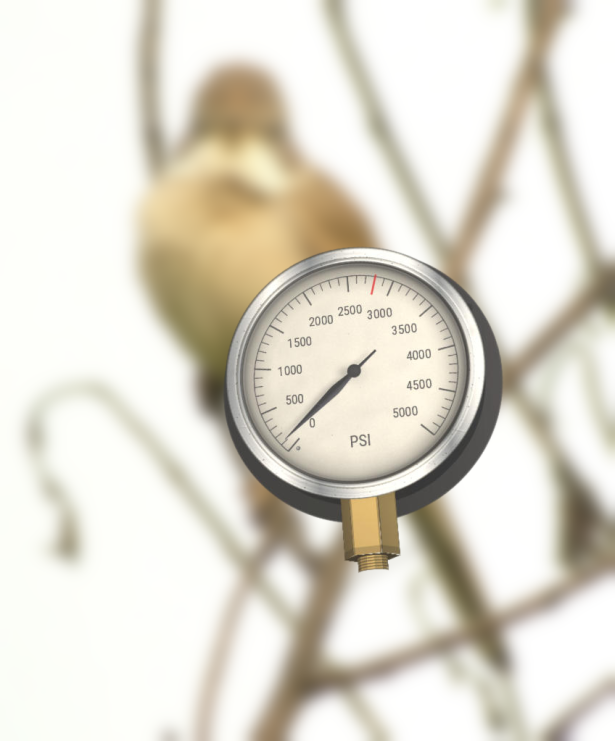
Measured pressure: 100 psi
